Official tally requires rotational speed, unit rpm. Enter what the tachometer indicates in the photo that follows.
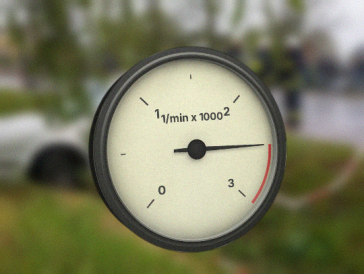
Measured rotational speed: 2500 rpm
